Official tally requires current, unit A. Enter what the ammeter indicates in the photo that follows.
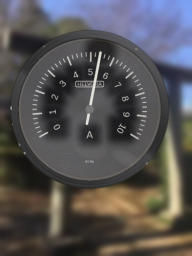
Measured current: 5.4 A
